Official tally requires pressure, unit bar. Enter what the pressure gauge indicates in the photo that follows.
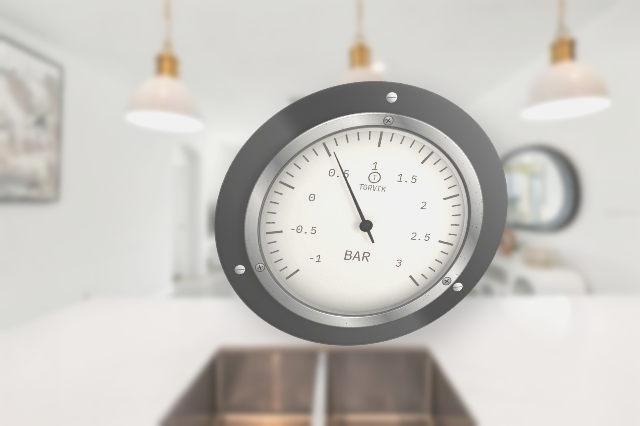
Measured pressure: 0.55 bar
